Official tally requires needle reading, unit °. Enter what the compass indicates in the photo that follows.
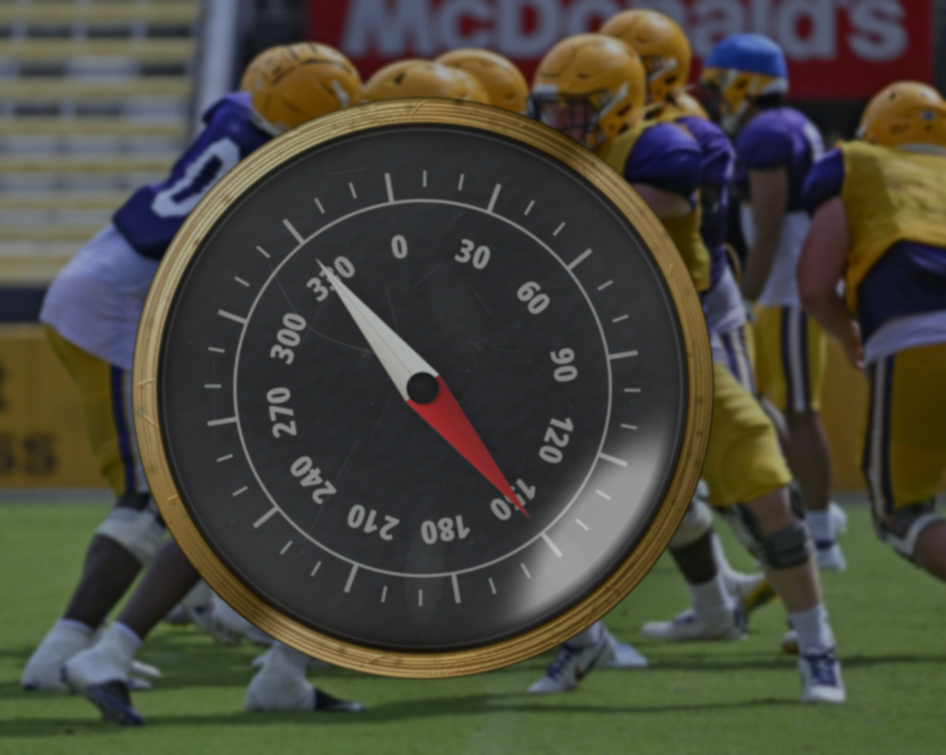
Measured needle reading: 150 °
